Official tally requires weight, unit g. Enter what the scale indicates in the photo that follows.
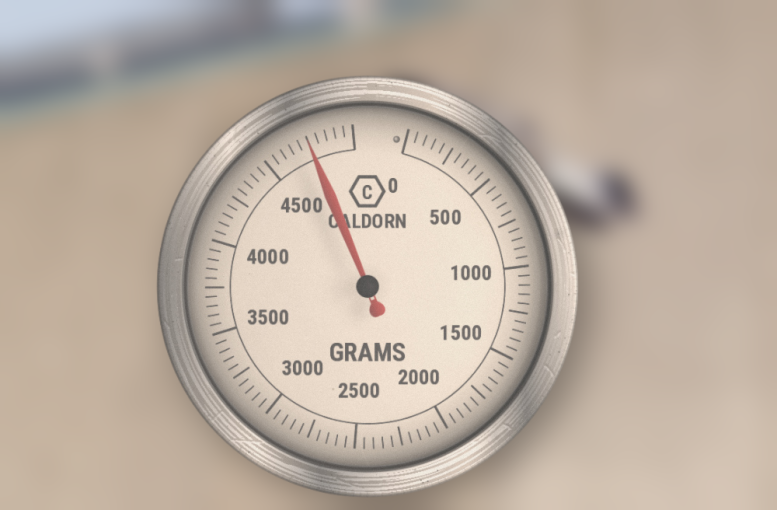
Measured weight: 4750 g
